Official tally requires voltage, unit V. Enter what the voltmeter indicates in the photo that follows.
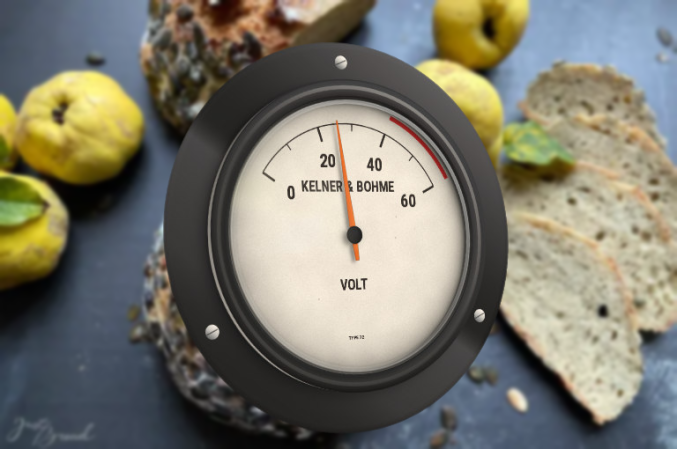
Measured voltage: 25 V
